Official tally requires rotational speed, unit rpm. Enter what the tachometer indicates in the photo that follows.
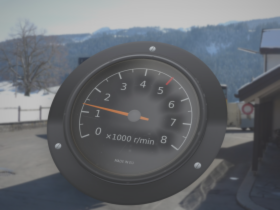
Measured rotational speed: 1250 rpm
